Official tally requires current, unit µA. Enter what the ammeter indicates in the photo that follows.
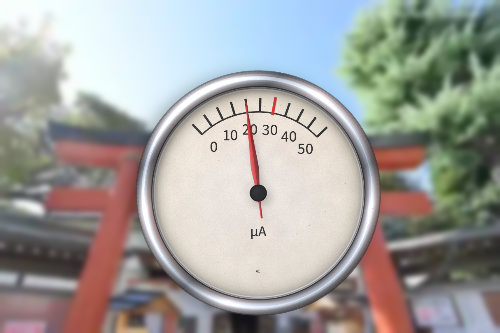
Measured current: 20 µA
